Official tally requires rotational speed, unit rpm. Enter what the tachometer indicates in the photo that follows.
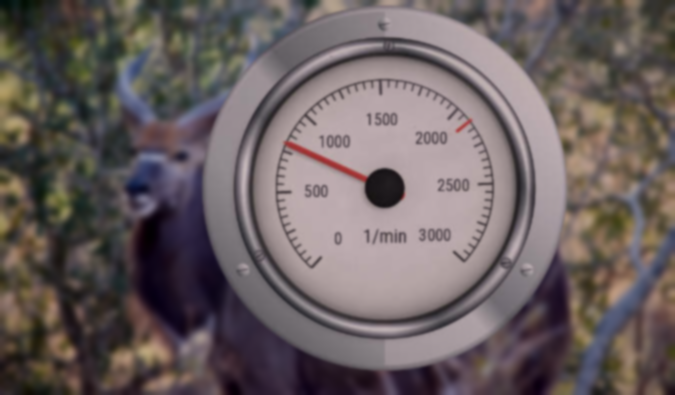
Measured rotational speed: 800 rpm
